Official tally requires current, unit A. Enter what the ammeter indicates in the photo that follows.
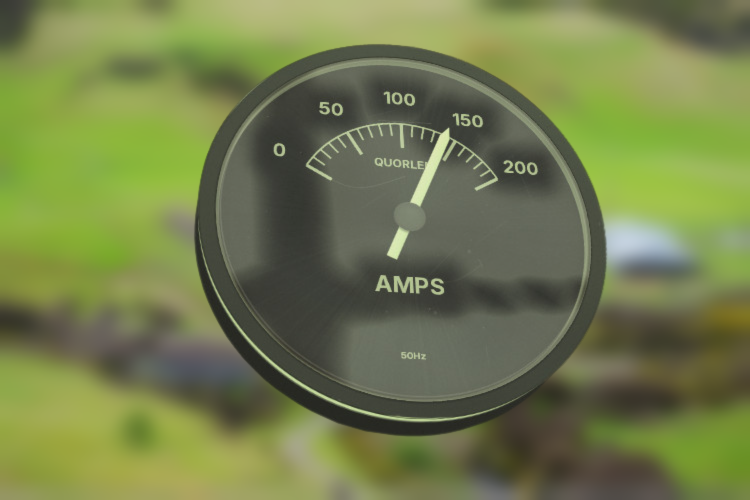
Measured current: 140 A
